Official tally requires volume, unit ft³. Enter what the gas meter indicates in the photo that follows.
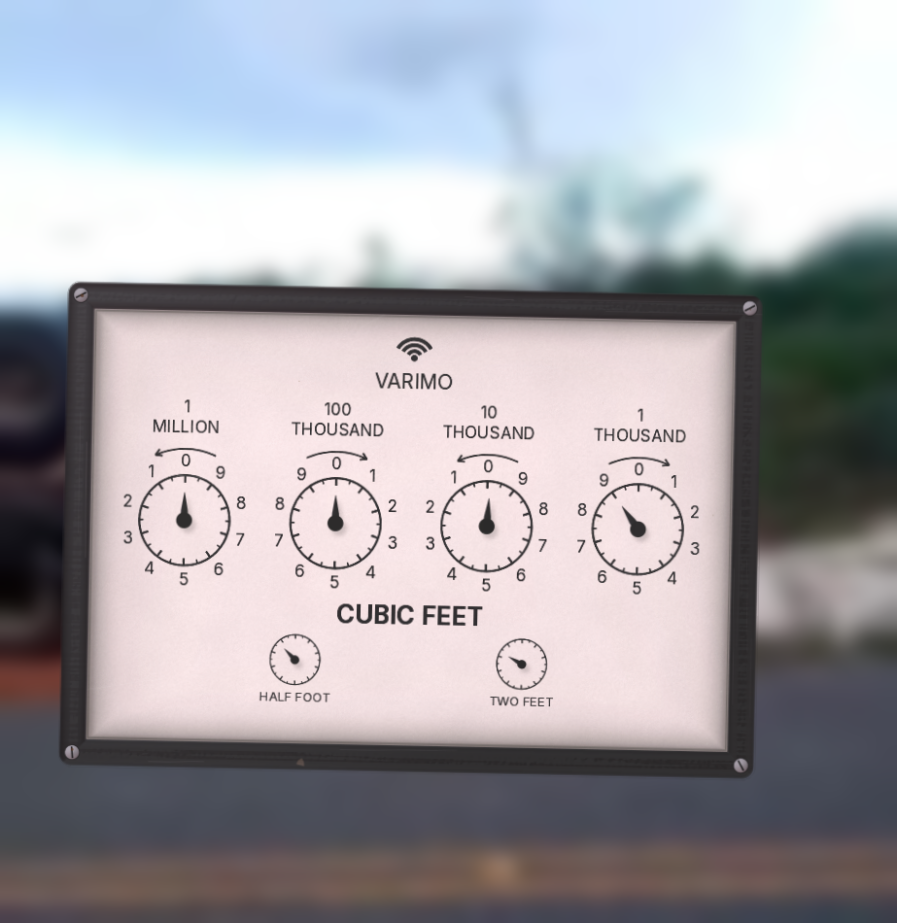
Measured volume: 999900 ft³
